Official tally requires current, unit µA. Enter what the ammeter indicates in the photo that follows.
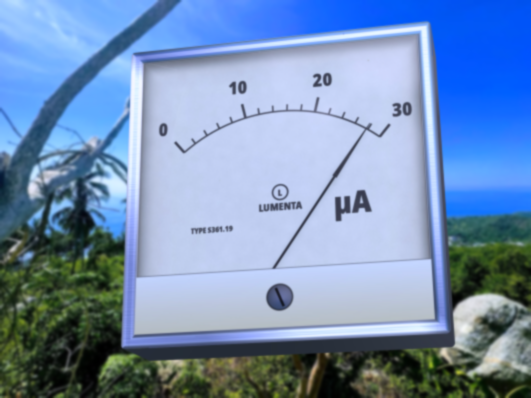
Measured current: 28 µA
